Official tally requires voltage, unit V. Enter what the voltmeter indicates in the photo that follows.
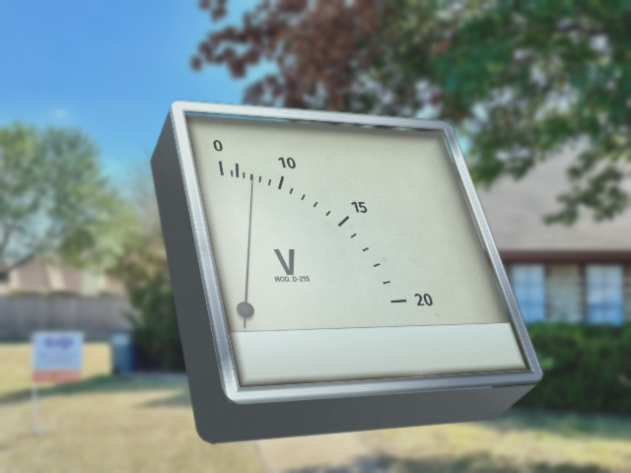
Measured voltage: 7 V
